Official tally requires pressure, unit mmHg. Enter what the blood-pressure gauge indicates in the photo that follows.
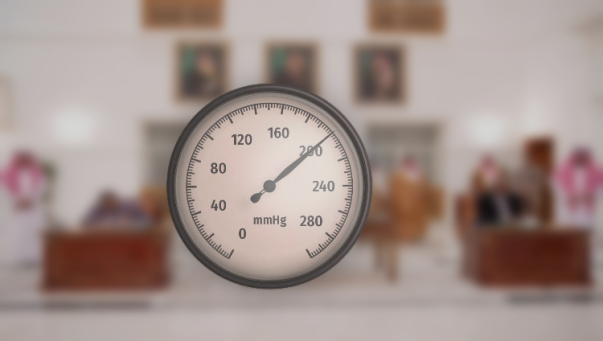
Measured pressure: 200 mmHg
